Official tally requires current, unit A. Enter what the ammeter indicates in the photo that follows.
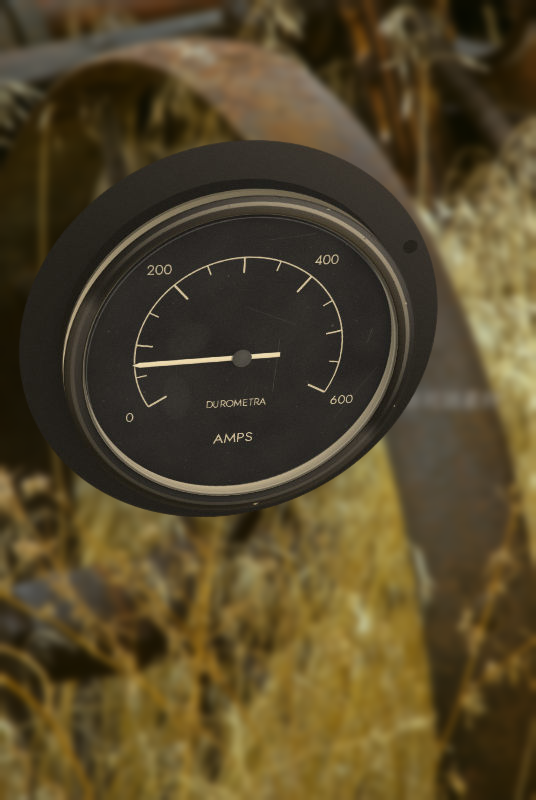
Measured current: 75 A
